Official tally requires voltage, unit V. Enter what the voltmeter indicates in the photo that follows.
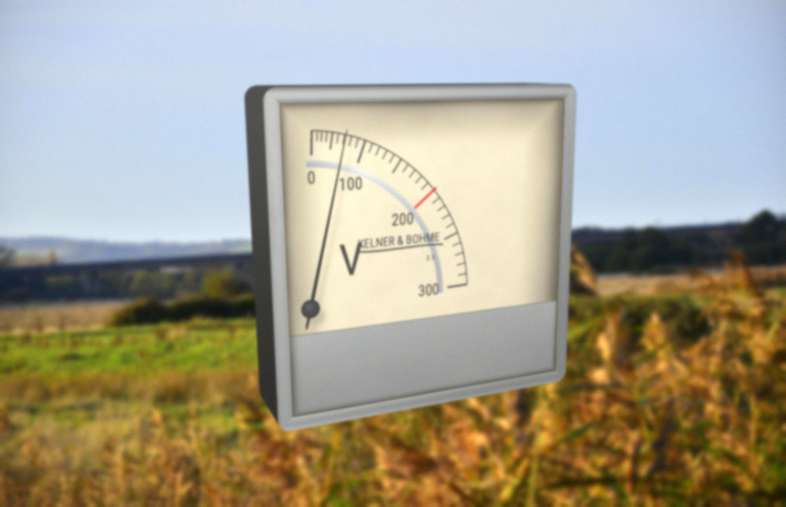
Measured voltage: 70 V
